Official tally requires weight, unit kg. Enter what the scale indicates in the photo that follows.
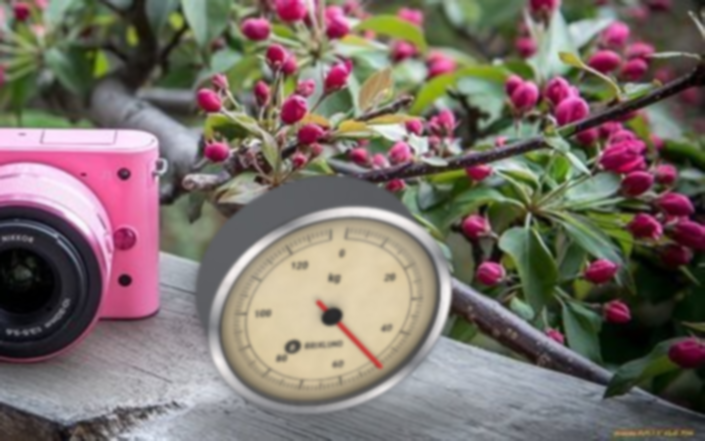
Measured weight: 50 kg
